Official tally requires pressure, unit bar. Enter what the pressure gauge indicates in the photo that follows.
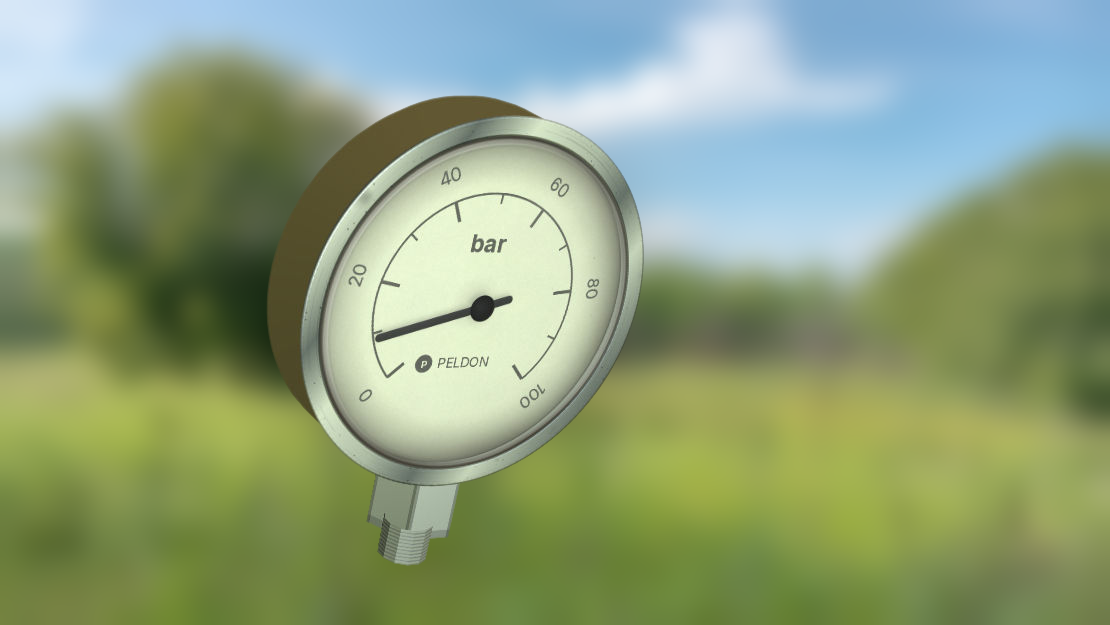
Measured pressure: 10 bar
